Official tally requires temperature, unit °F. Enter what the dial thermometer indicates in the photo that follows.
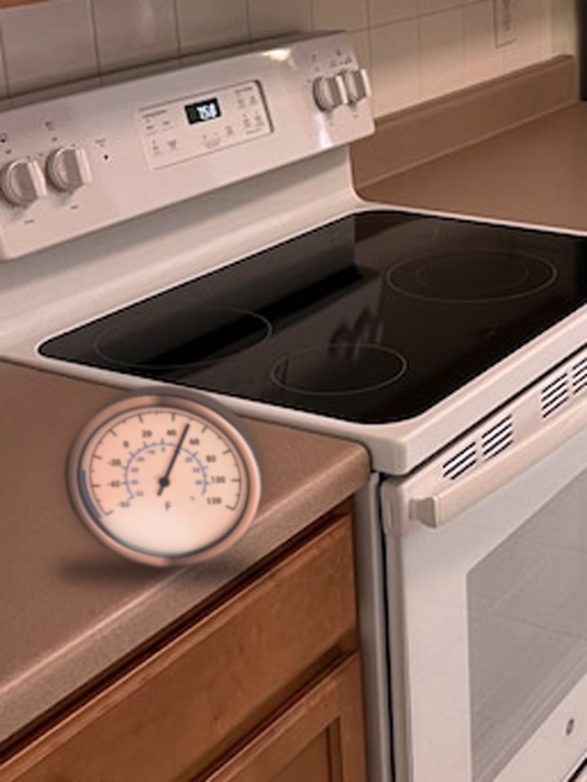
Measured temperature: 50 °F
